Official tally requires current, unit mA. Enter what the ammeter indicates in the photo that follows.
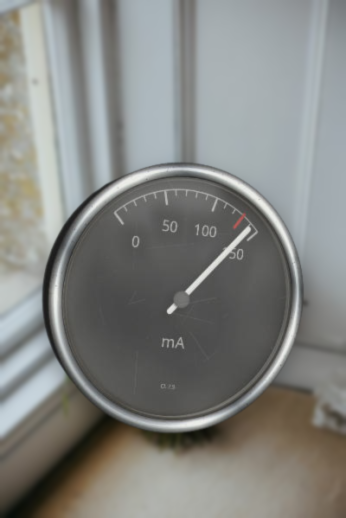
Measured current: 140 mA
